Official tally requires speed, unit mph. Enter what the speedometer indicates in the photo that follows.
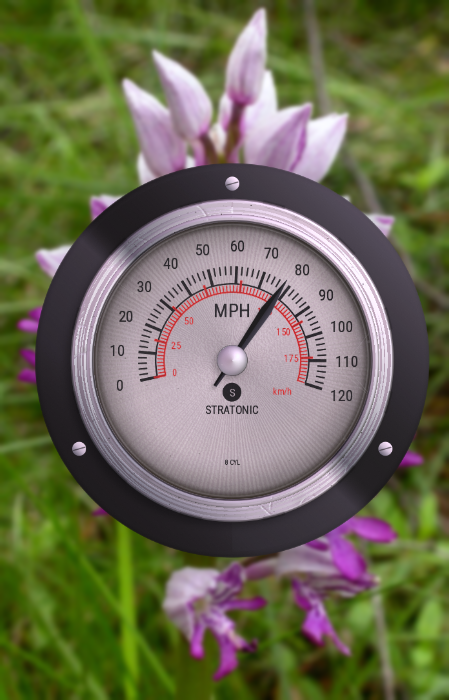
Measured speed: 78 mph
